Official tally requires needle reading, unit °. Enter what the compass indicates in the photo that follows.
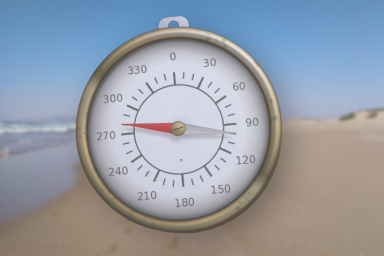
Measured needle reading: 280 °
